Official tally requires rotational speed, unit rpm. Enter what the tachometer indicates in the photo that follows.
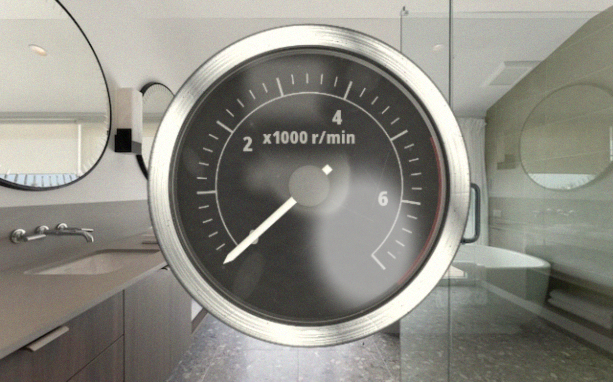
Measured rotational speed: 0 rpm
